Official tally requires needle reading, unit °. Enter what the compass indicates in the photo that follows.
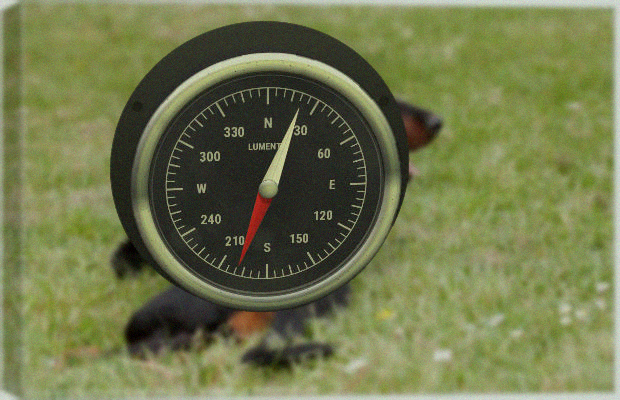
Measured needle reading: 200 °
